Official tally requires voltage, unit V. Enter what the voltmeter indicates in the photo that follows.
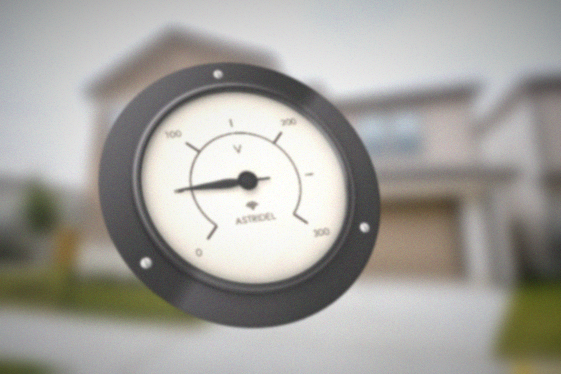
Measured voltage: 50 V
